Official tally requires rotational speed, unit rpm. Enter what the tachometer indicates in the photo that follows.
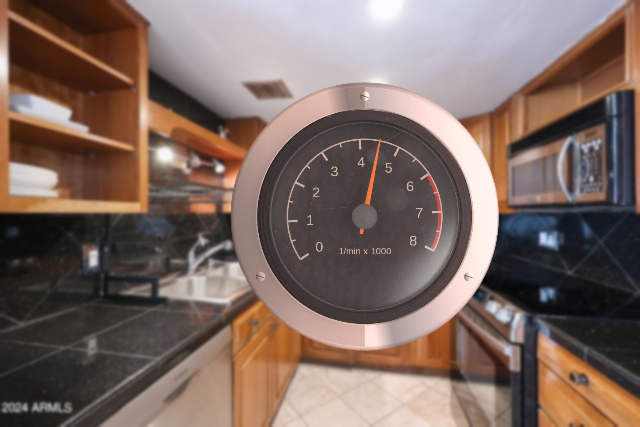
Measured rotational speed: 4500 rpm
